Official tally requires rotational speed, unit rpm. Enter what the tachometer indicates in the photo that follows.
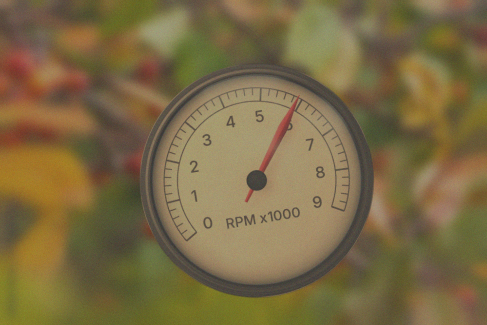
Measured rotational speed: 5900 rpm
